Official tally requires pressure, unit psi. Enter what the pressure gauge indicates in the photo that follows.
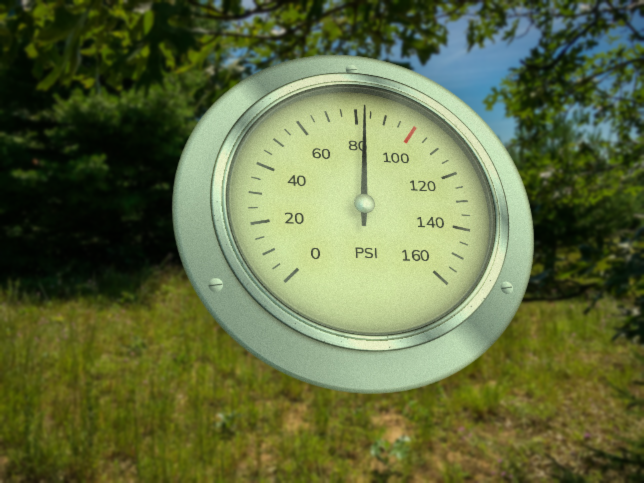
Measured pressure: 82.5 psi
